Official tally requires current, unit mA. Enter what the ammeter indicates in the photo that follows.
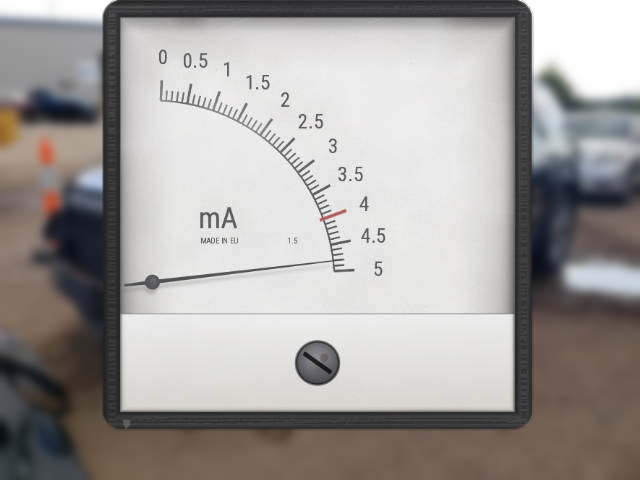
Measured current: 4.8 mA
